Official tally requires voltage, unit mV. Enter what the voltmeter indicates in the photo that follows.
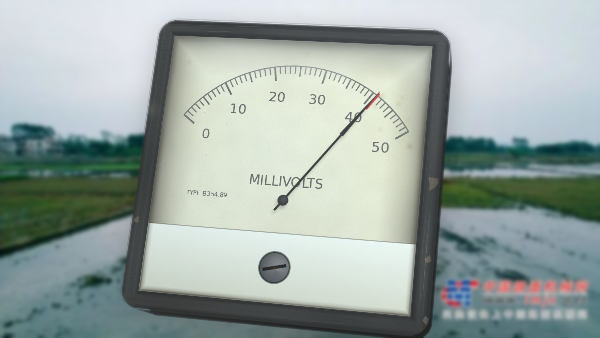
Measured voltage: 41 mV
